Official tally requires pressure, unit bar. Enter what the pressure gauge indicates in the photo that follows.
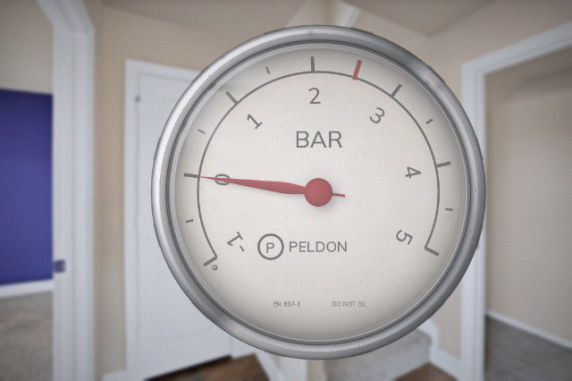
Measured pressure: 0 bar
